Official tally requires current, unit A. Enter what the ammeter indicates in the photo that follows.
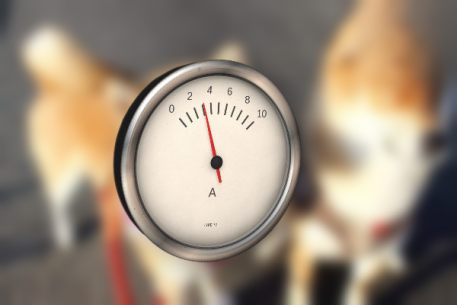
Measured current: 3 A
